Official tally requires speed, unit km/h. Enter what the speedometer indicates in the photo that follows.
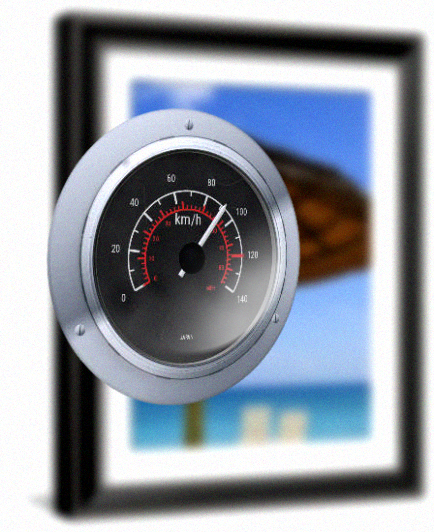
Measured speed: 90 km/h
